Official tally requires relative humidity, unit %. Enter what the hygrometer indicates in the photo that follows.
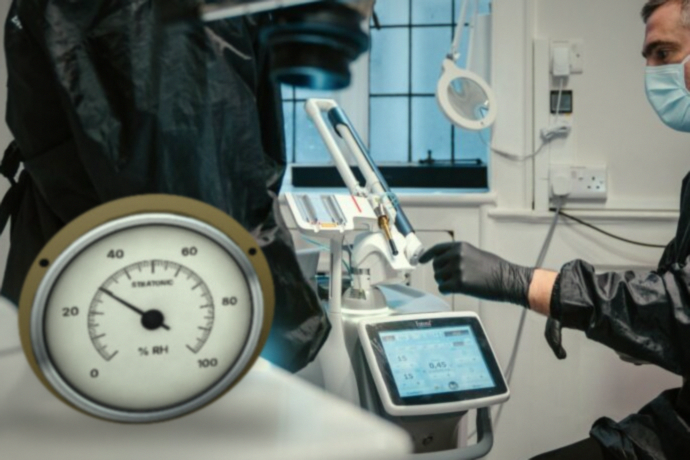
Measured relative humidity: 30 %
